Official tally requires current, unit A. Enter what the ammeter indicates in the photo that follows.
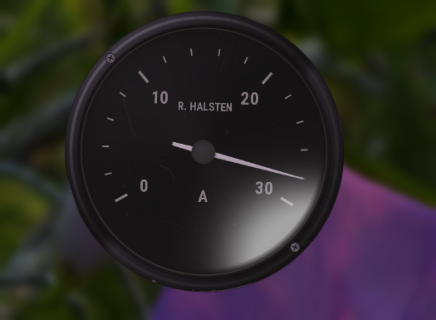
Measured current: 28 A
